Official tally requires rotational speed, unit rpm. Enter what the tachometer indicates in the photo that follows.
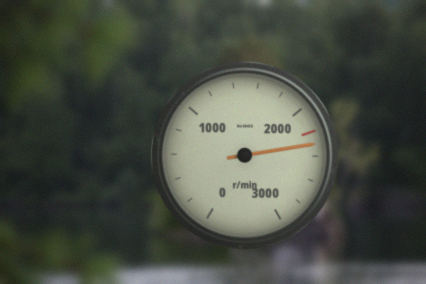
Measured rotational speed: 2300 rpm
